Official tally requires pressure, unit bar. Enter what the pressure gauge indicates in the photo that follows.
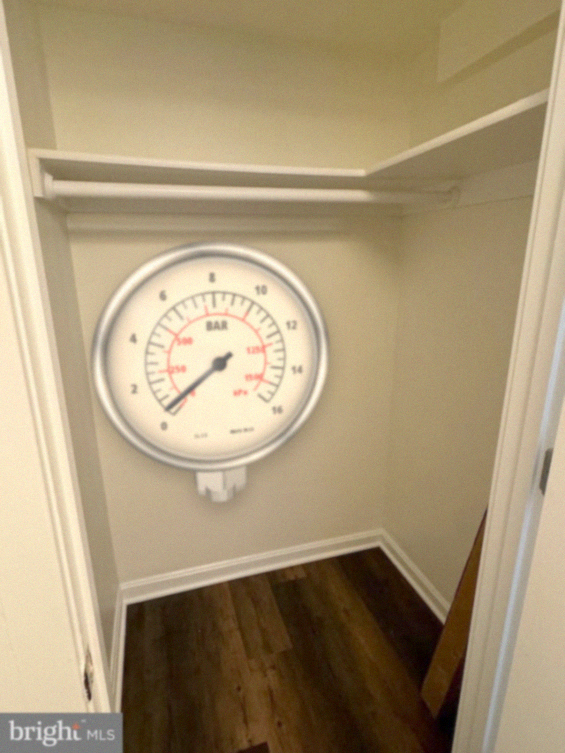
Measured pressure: 0.5 bar
